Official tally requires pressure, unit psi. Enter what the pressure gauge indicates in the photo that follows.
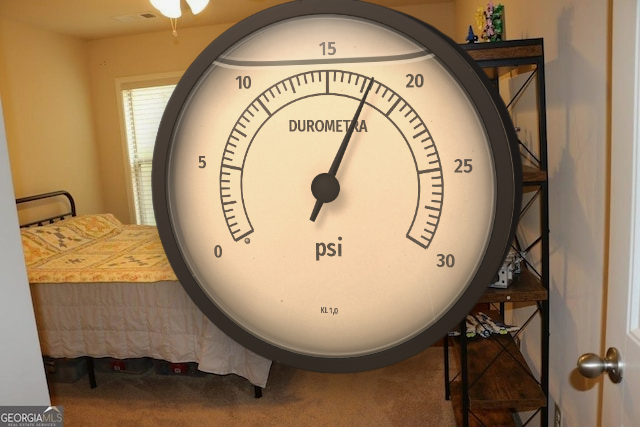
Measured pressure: 18 psi
